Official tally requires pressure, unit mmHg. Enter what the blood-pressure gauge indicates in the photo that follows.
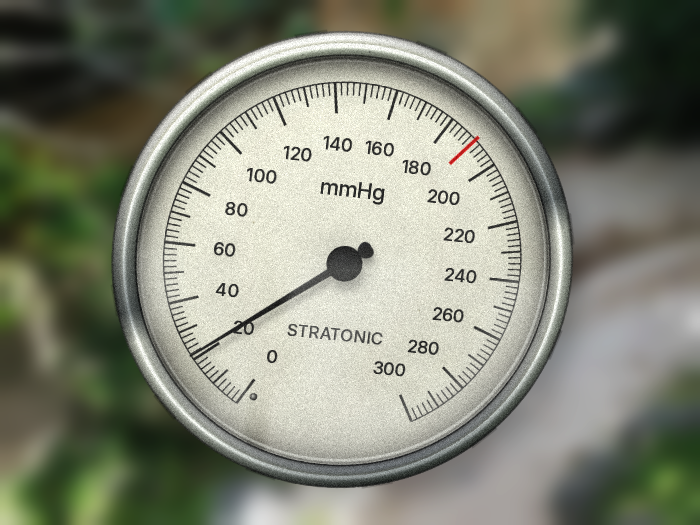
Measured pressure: 22 mmHg
